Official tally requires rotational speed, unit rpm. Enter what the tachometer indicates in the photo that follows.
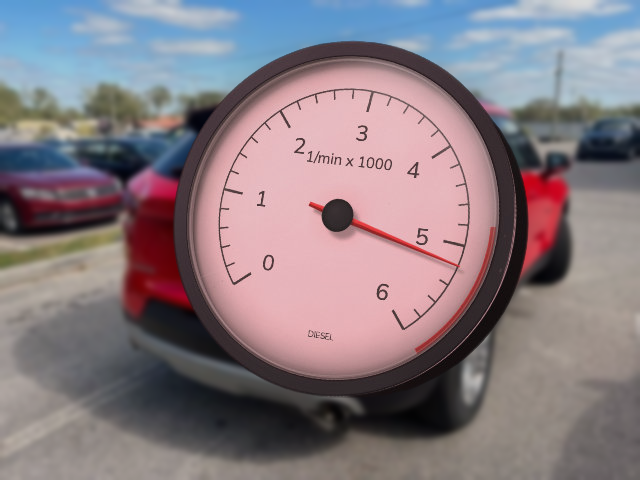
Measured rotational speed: 5200 rpm
